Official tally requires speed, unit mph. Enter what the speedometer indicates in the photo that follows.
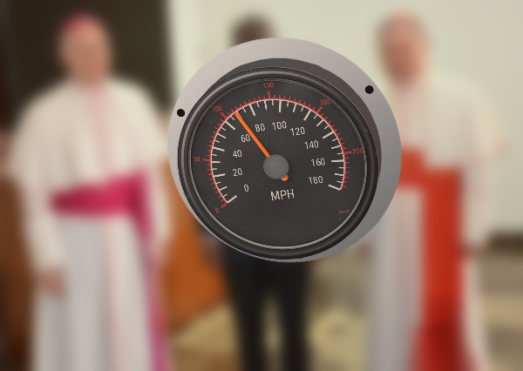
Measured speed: 70 mph
